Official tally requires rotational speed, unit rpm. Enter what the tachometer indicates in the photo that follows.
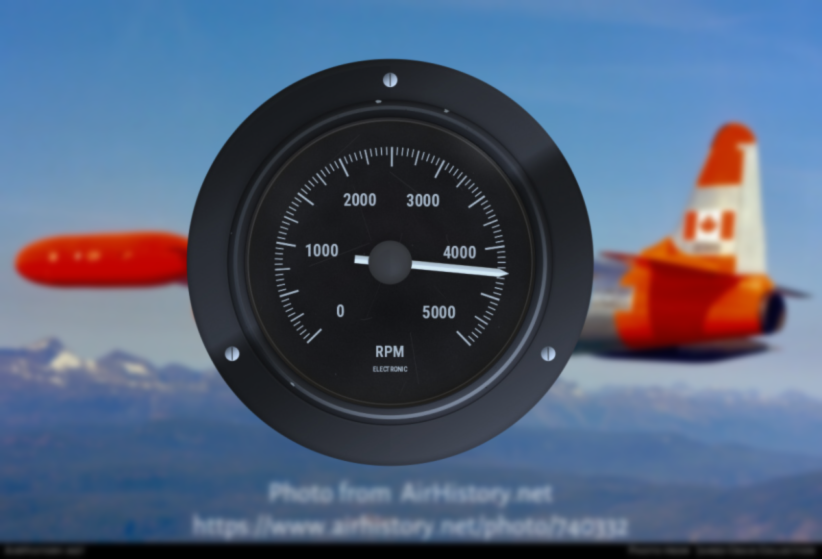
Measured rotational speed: 4250 rpm
